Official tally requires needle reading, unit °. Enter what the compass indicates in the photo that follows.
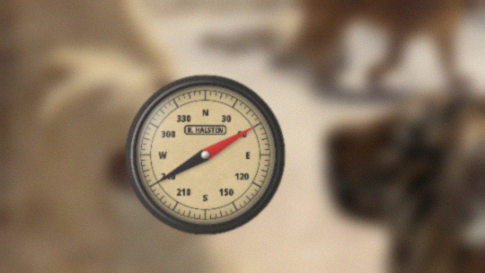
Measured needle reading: 60 °
